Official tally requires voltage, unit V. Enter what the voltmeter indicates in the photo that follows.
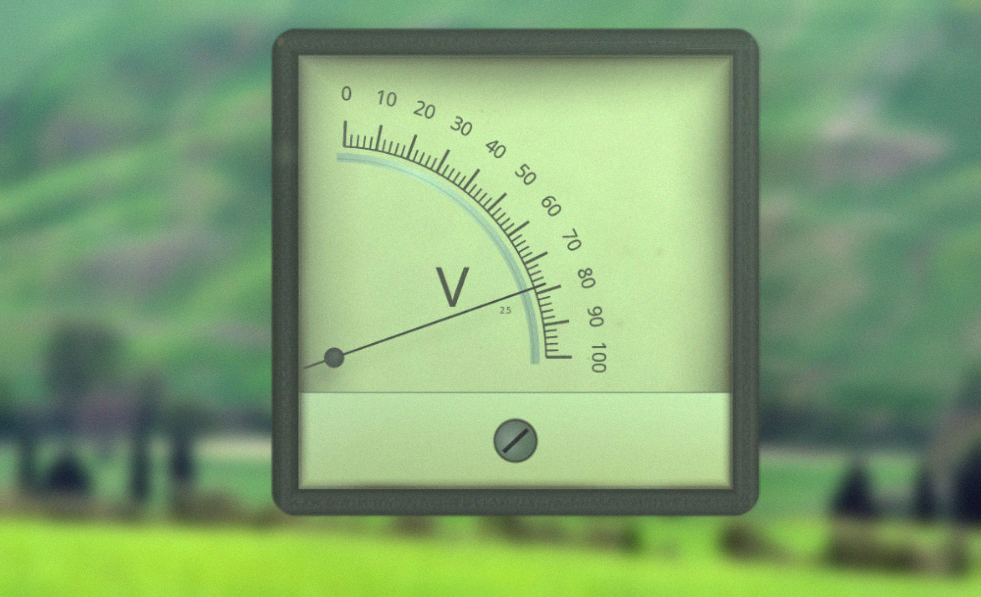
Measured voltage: 78 V
